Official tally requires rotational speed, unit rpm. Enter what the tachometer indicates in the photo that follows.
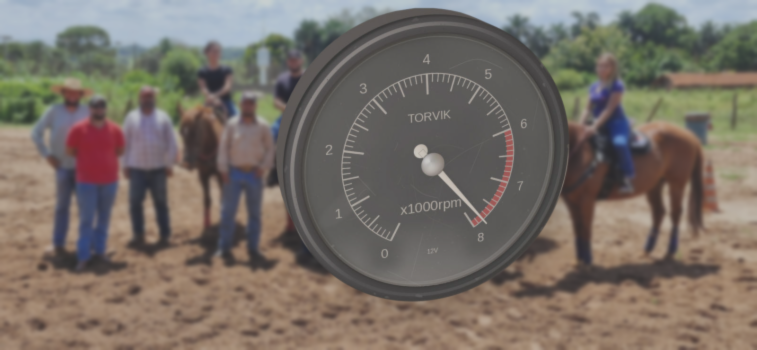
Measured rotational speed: 7800 rpm
